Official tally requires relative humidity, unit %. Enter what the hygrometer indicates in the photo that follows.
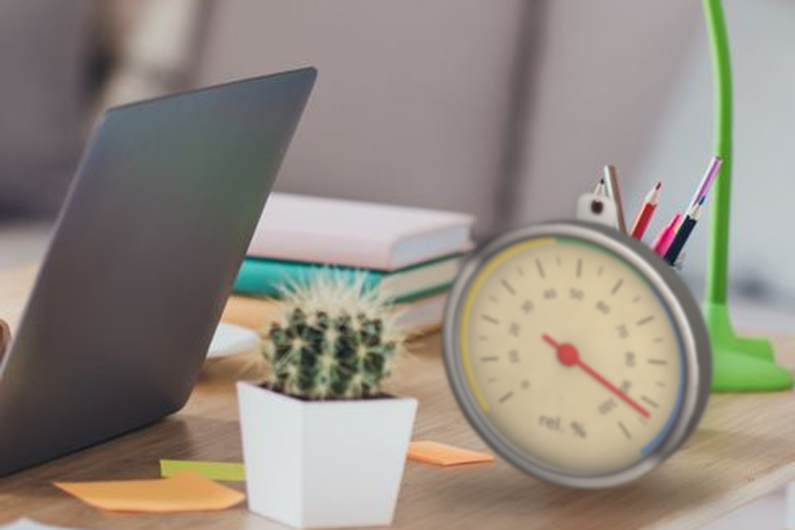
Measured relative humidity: 92.5 %
